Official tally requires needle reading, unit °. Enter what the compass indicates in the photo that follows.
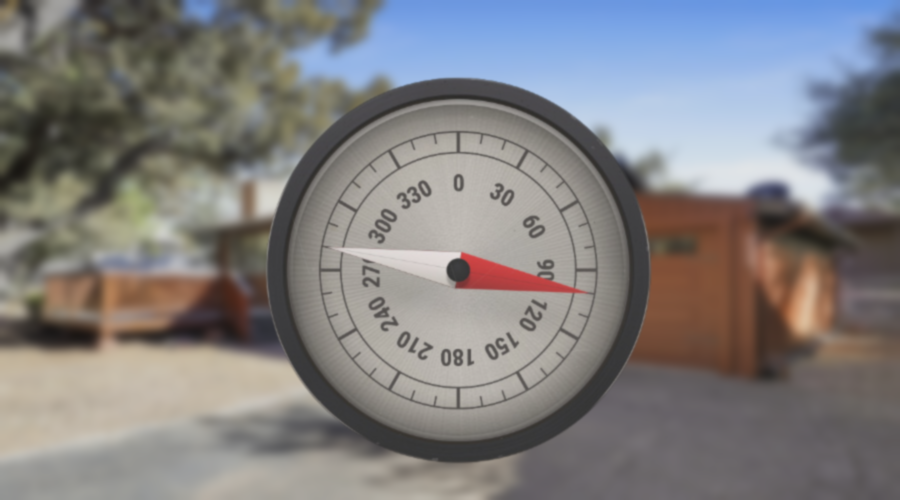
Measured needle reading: 100 °
